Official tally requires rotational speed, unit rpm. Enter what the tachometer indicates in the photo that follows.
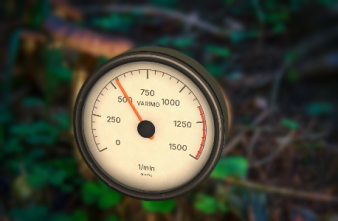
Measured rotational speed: 550 rpm
